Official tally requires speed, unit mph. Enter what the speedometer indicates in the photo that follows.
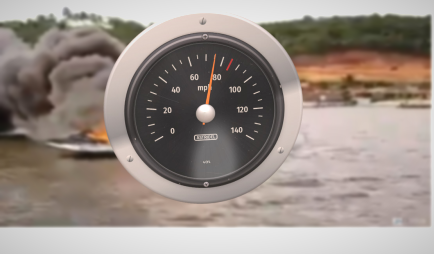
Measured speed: 75 mph
